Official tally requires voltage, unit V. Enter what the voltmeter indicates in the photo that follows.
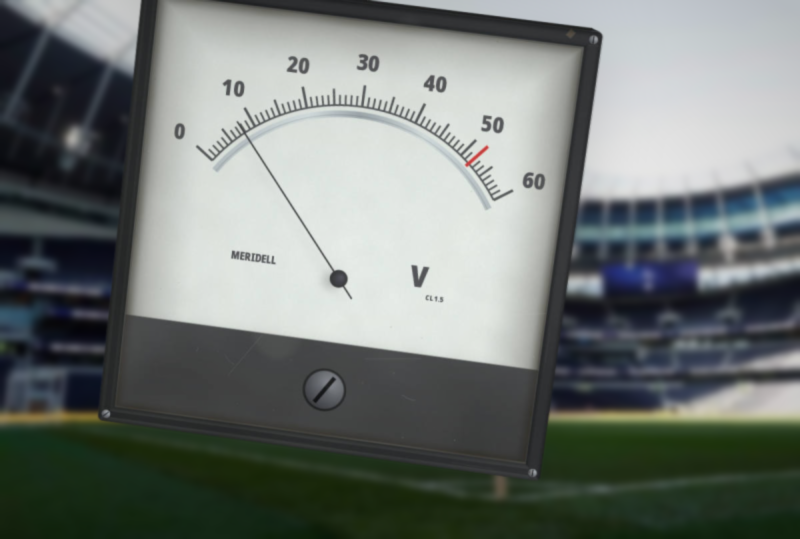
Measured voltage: 8 V
